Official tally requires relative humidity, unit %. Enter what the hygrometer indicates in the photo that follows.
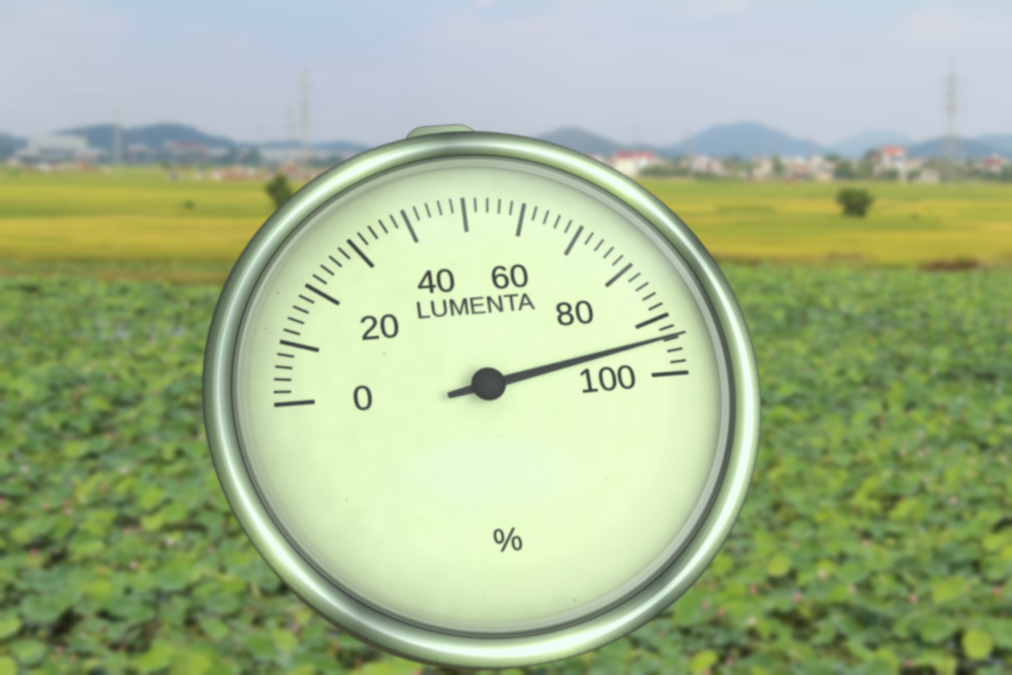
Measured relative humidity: 94 %
